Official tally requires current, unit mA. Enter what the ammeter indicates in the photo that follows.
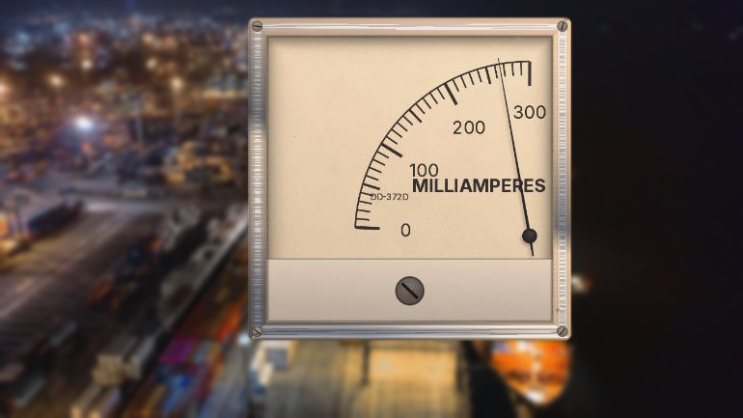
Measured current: 265 mA
